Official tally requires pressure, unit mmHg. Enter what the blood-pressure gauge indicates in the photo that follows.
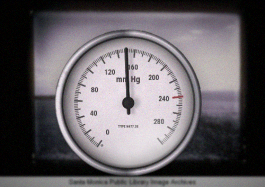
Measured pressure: 150 mmHg
